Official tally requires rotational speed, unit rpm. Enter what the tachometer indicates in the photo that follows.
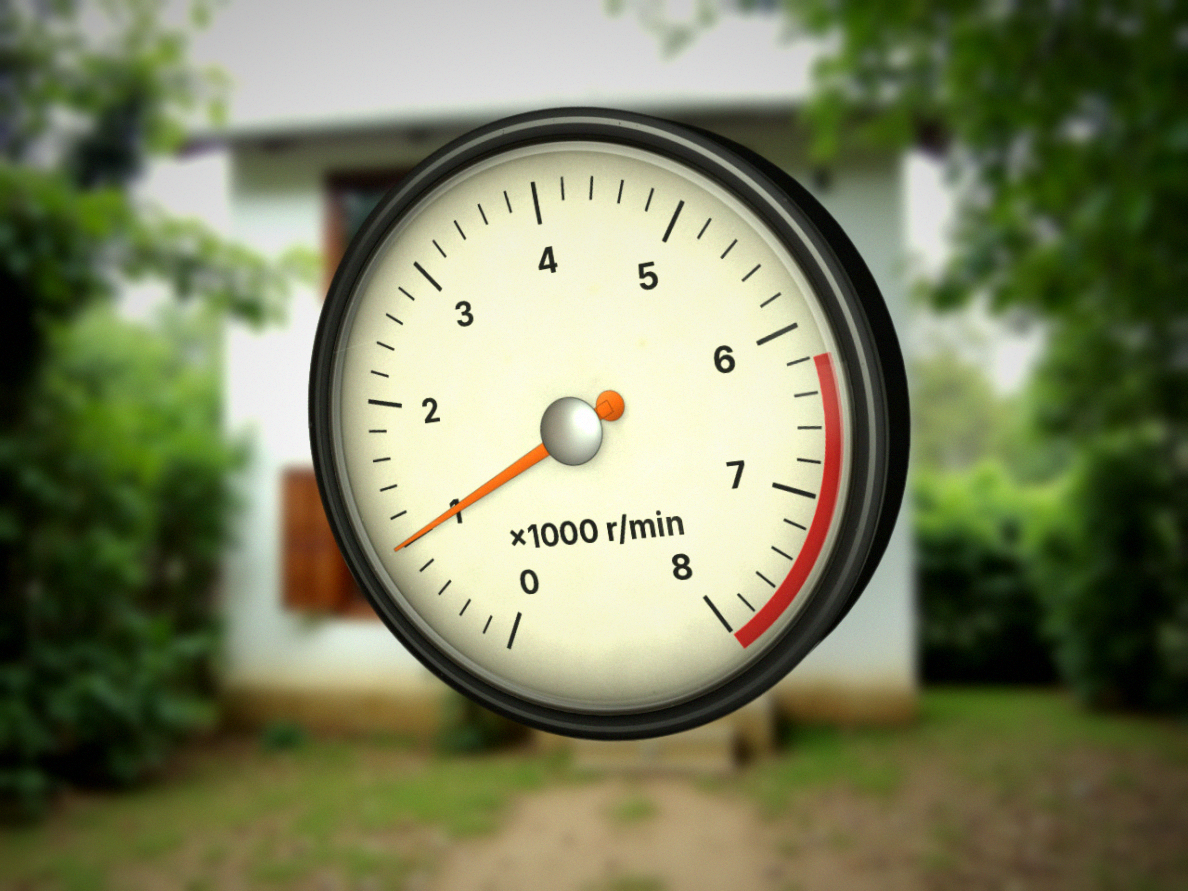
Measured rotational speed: 1000 rpm
